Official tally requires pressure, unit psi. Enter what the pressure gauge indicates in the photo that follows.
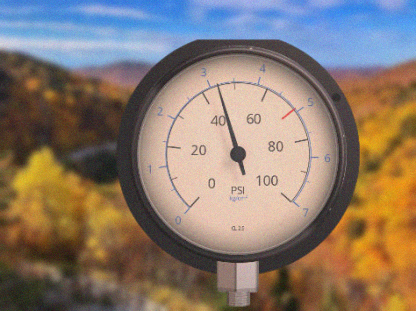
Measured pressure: 45 psi
